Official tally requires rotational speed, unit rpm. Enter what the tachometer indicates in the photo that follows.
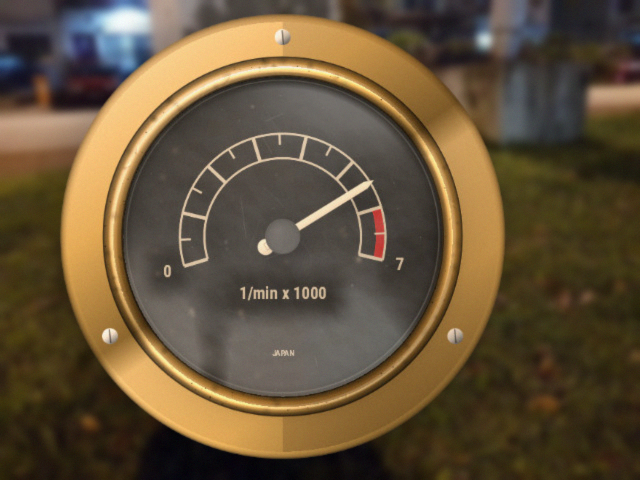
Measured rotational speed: 5500 rpm
